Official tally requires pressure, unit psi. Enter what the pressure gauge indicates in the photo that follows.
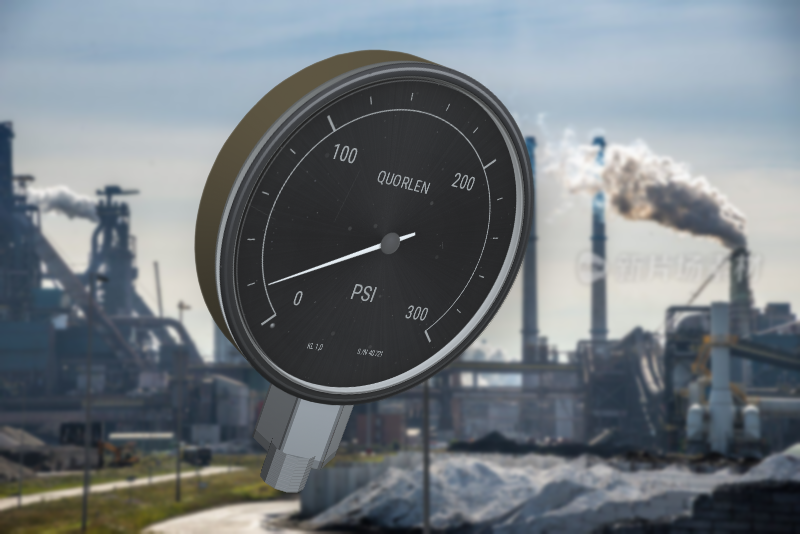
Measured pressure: 20 psi
